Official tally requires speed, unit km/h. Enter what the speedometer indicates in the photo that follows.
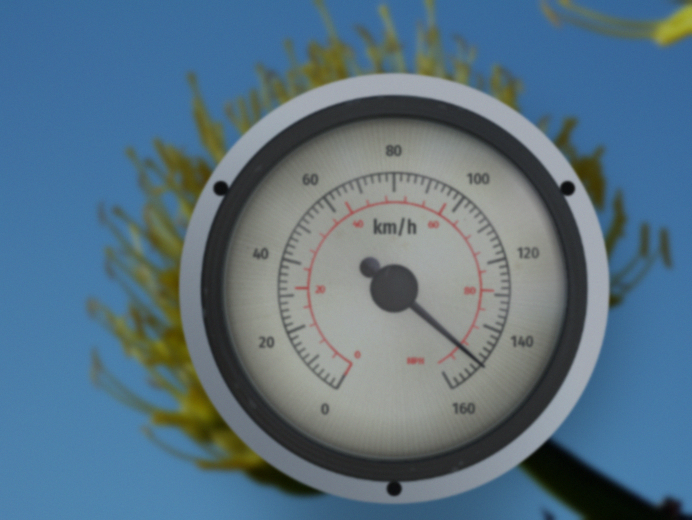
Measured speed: 150 km/h
